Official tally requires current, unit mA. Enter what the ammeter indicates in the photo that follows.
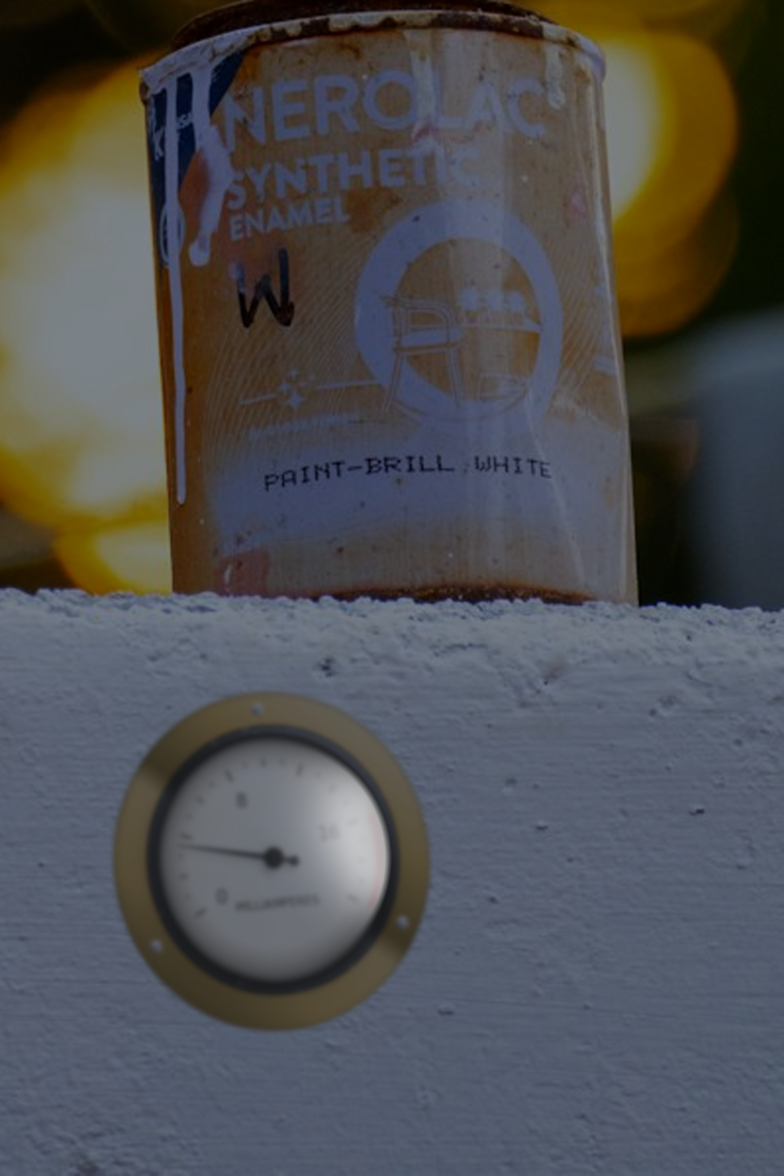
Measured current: 3.5 mA
